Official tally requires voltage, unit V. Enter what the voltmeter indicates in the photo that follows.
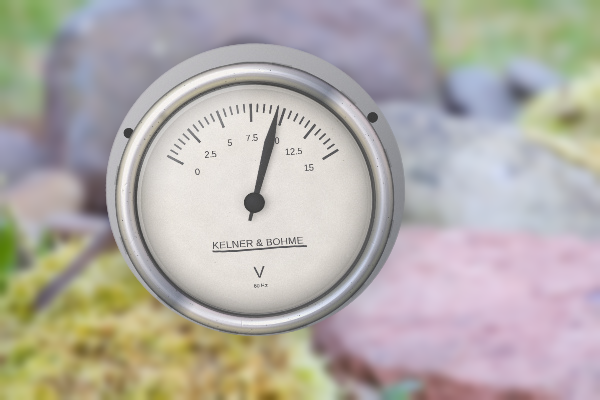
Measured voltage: 9.5 V
